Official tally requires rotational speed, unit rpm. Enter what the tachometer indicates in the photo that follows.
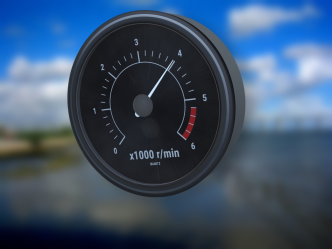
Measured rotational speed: 4000 rpm
